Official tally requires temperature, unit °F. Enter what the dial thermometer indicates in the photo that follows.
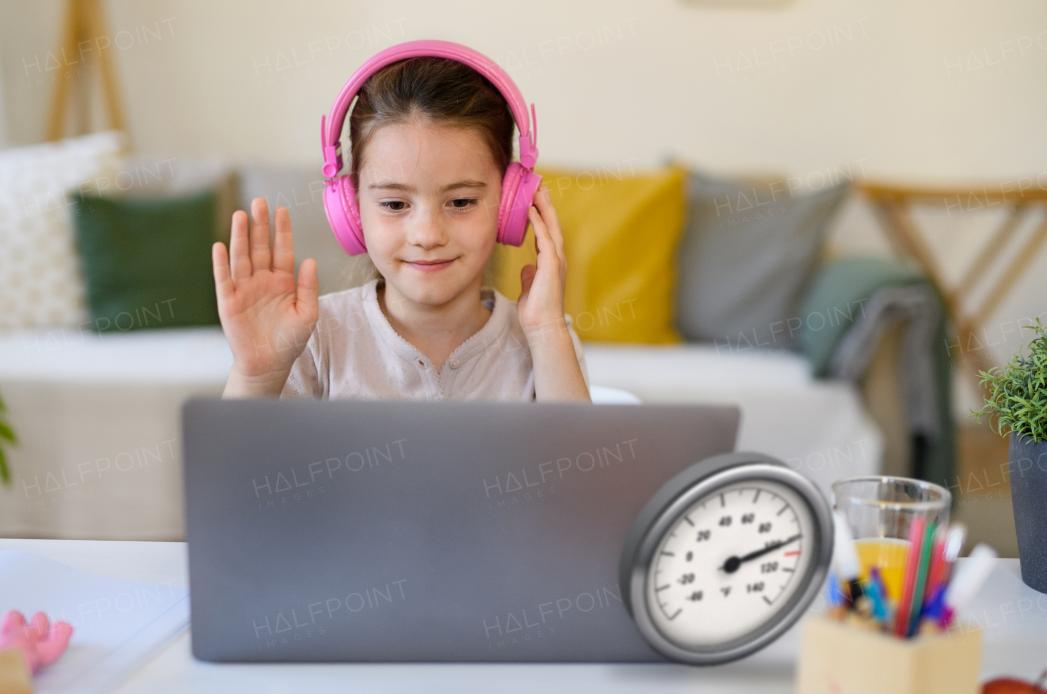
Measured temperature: 100 °F
